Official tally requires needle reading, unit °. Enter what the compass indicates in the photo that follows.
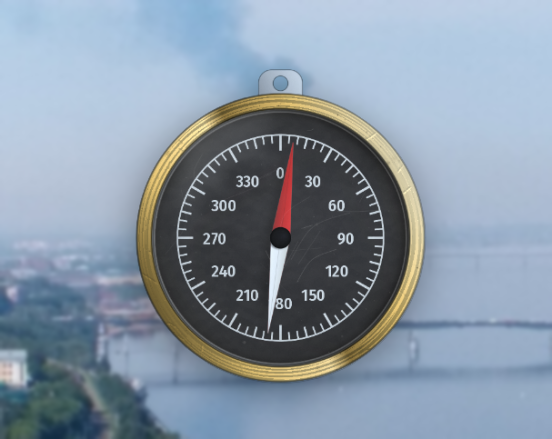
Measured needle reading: 7.5 °
